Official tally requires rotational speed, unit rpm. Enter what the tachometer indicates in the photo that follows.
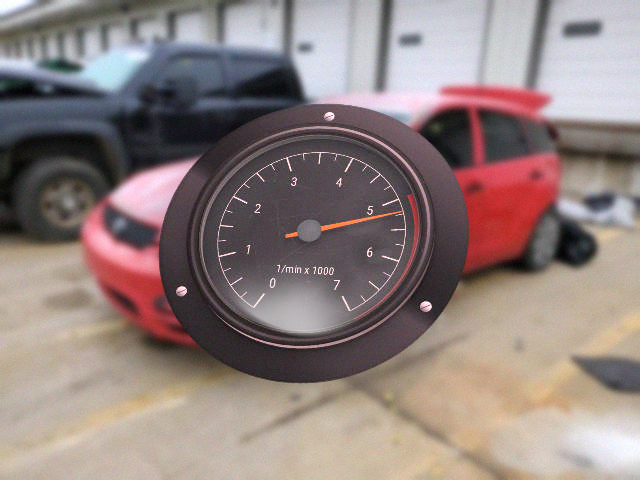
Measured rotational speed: 5250 rpm
